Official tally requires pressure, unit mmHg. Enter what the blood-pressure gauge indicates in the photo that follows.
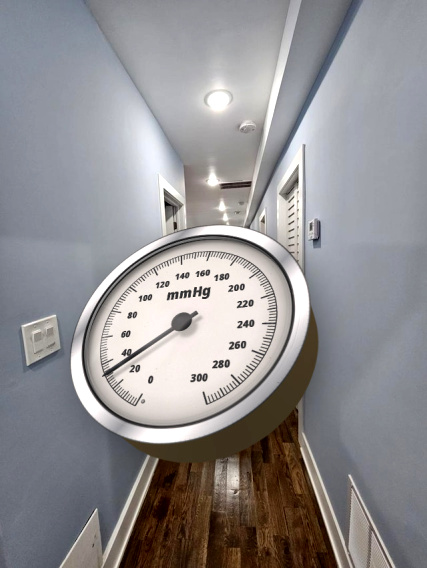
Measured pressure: 30 mmHg
